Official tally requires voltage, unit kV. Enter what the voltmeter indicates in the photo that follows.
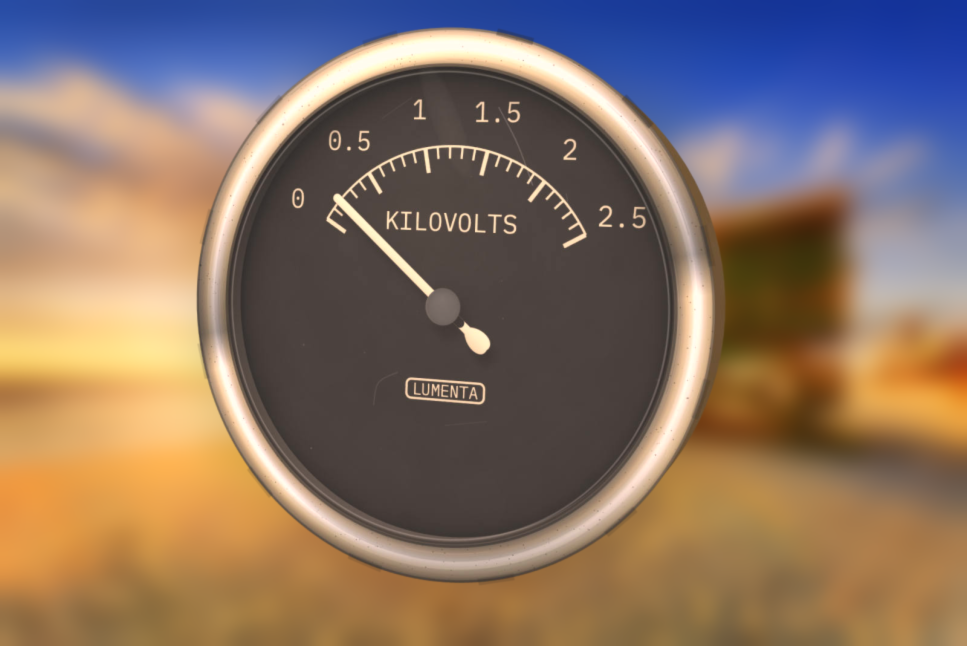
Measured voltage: 0.2 kV
